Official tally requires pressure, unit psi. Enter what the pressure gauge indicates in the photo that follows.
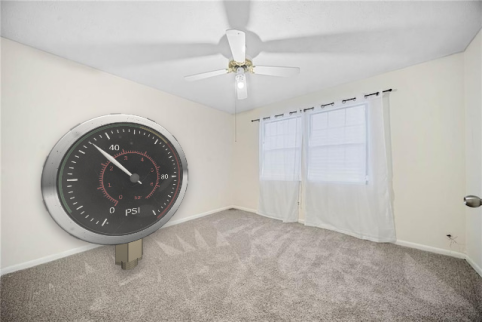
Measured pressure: 34 psi
